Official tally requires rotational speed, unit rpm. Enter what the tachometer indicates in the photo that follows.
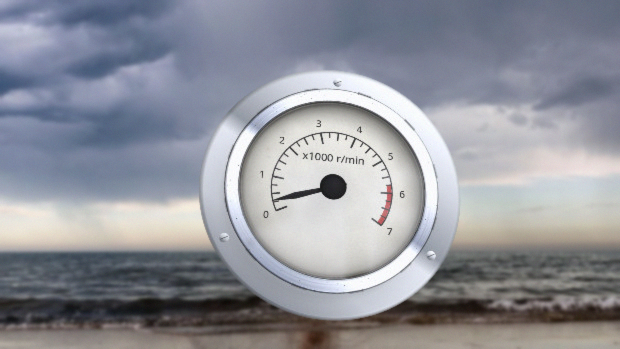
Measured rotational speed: 250 rpm
